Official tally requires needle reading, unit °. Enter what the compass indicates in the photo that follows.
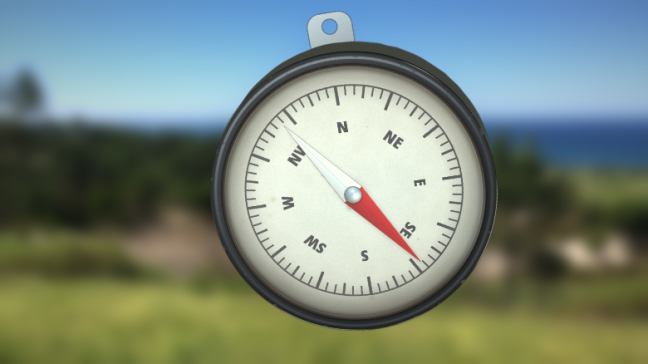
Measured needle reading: 145 °
